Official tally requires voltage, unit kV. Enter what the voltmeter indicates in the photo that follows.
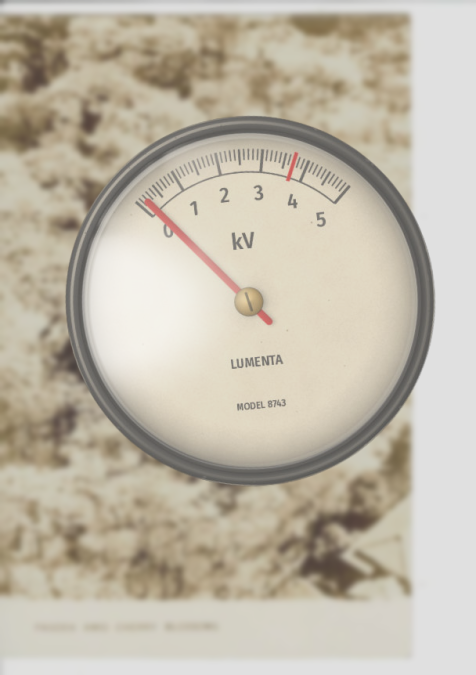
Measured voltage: 0.2 kV
